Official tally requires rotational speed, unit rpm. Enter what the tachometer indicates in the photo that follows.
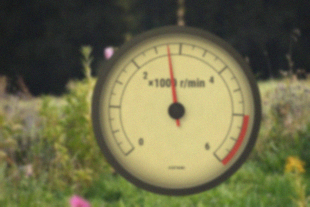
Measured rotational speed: 2750 rpm
